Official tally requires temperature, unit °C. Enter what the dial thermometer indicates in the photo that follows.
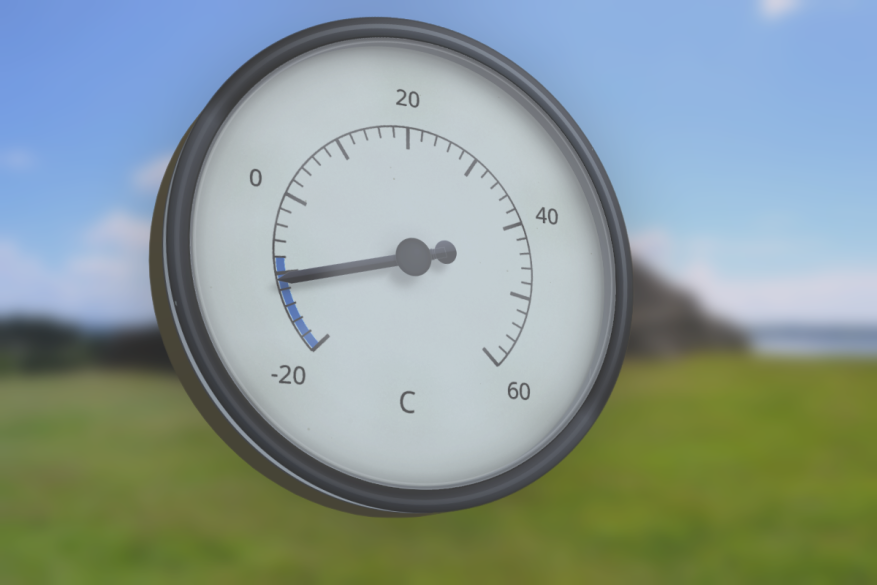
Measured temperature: -11 °C
